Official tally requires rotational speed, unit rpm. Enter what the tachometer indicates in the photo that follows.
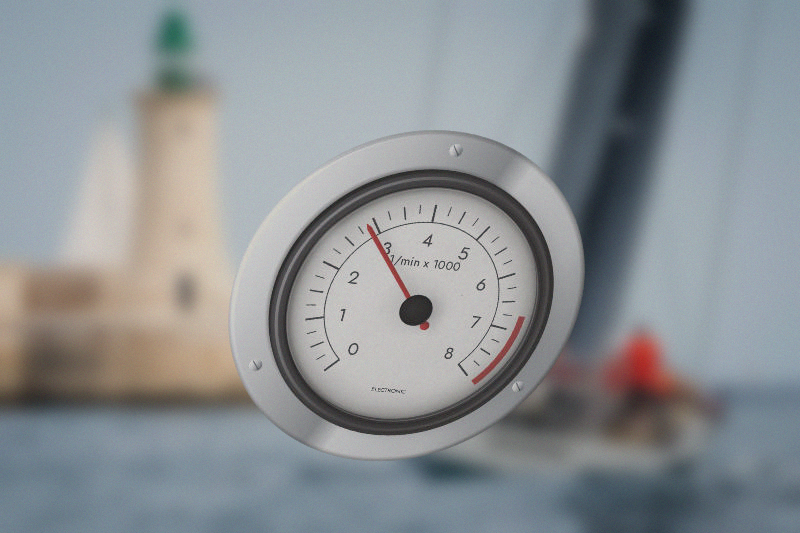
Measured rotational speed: 2875 rpm
